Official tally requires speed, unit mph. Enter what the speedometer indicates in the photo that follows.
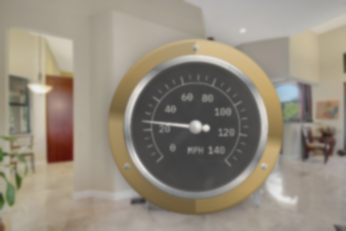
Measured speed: 25 mph
